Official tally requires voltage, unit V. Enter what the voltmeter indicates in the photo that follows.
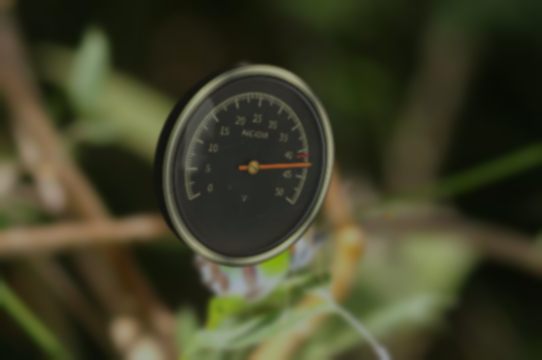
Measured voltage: 42.5 V
